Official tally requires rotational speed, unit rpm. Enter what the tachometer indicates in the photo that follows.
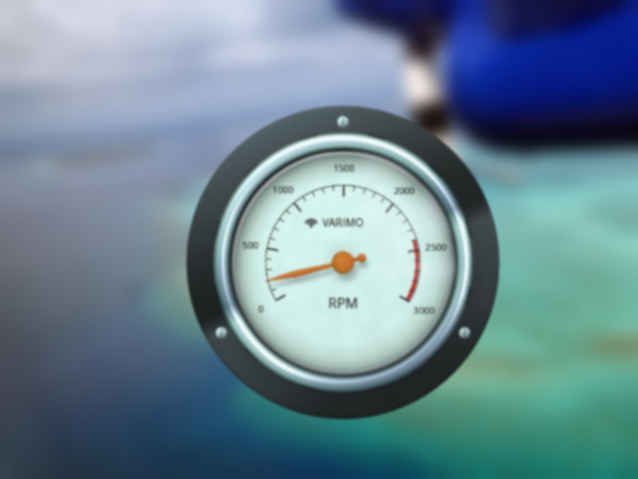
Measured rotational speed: 200 rpm
